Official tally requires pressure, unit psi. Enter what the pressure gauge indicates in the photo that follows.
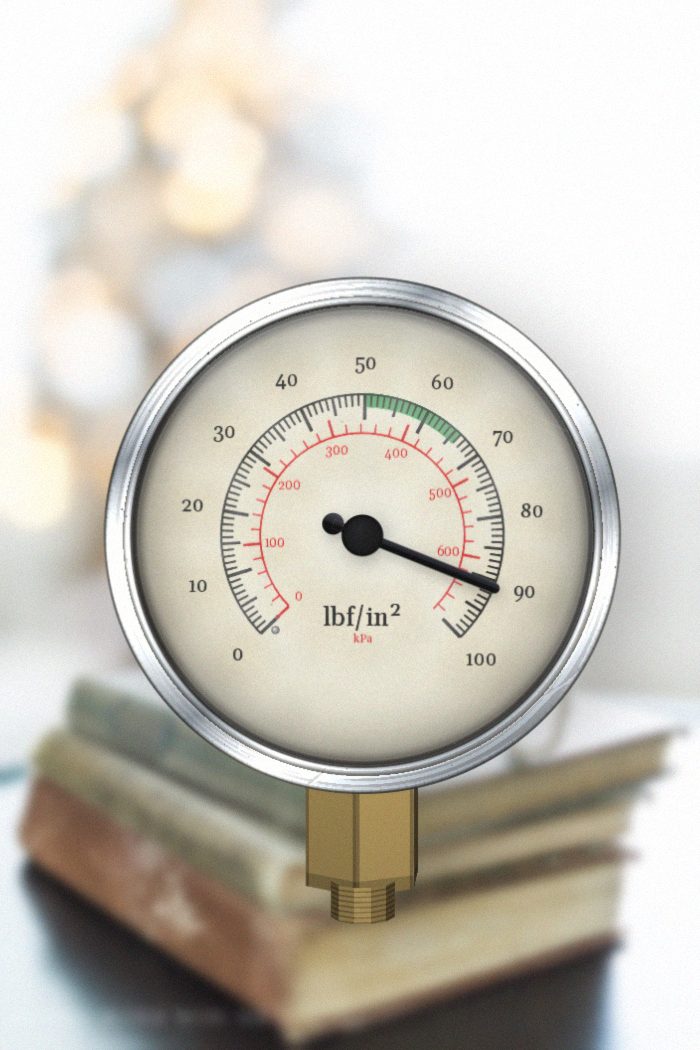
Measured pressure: 91 psi
